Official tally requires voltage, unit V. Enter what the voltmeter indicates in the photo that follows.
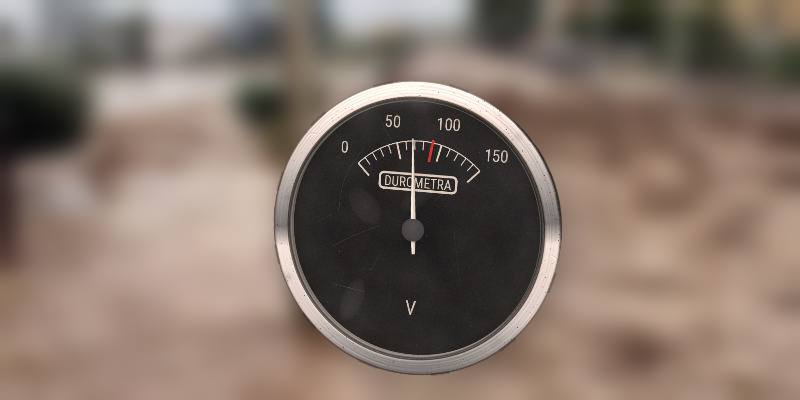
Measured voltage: 70 V
